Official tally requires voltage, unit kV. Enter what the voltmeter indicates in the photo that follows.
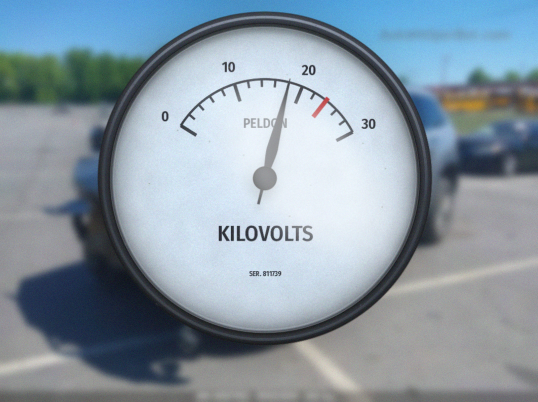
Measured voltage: 18 kV
